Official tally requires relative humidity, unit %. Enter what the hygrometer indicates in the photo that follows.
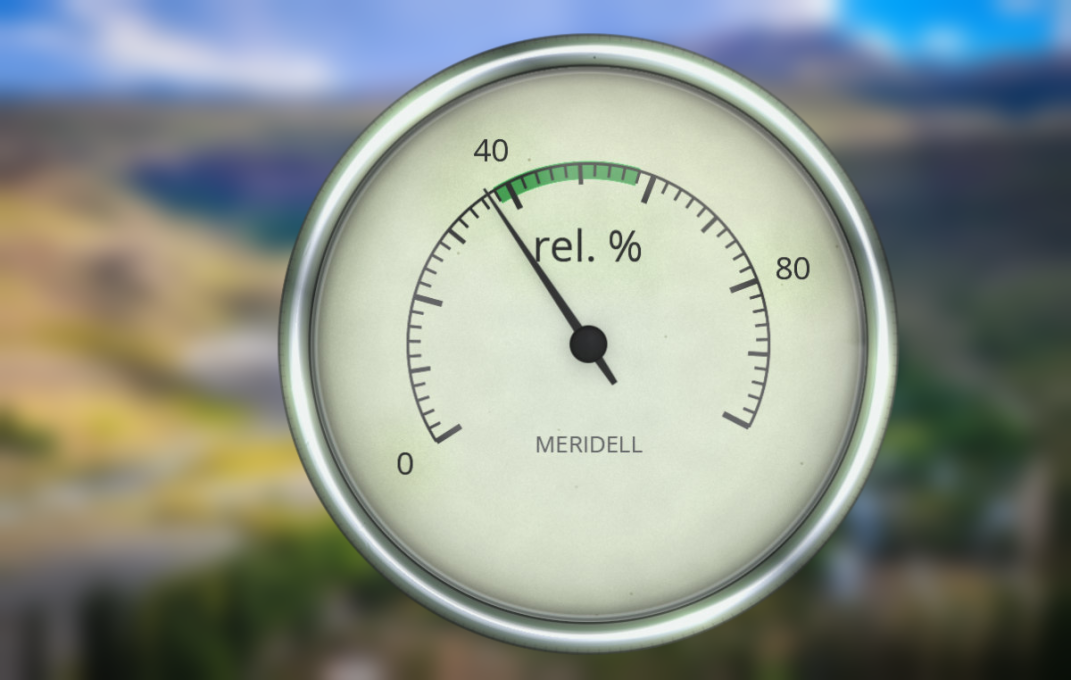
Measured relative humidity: 37 %
